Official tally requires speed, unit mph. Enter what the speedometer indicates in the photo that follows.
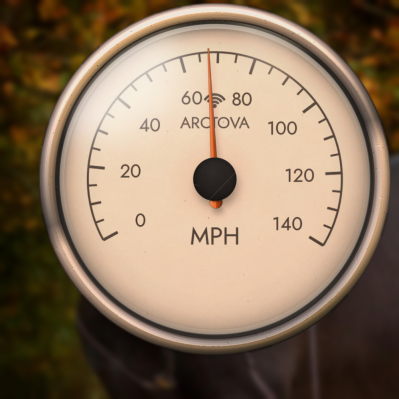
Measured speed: 67.5 mph
